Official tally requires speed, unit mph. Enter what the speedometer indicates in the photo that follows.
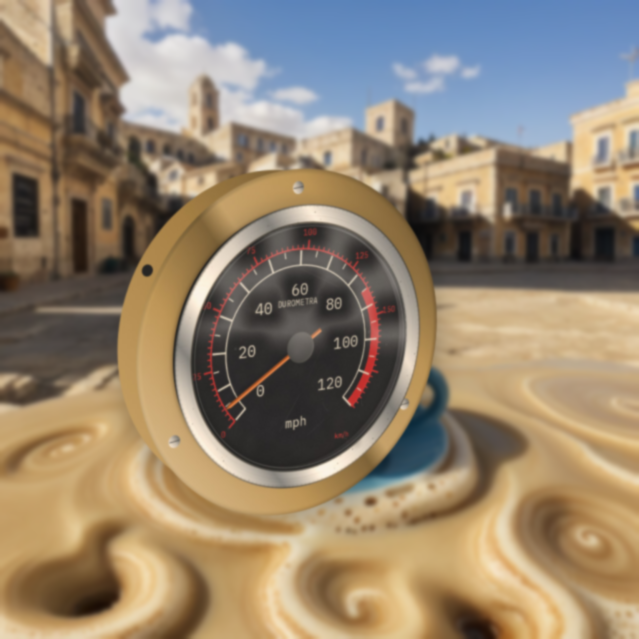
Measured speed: 5 mph
